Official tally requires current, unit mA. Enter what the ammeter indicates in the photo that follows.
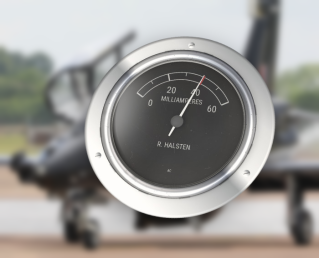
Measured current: 40 mA
